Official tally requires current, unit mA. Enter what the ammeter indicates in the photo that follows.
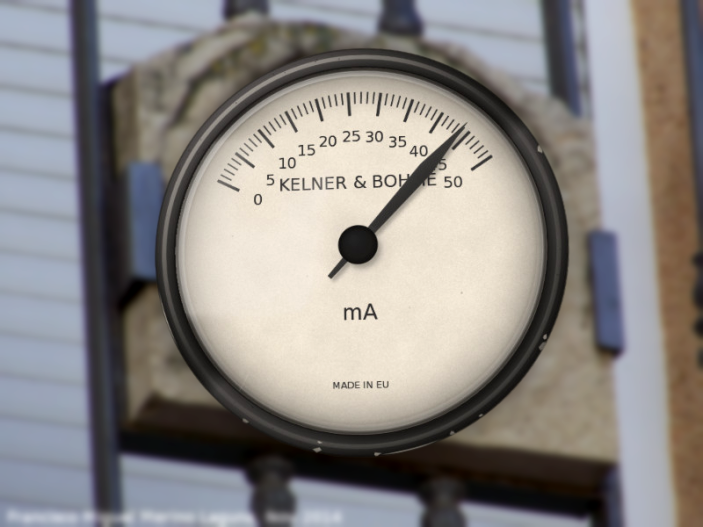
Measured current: 44 mA
